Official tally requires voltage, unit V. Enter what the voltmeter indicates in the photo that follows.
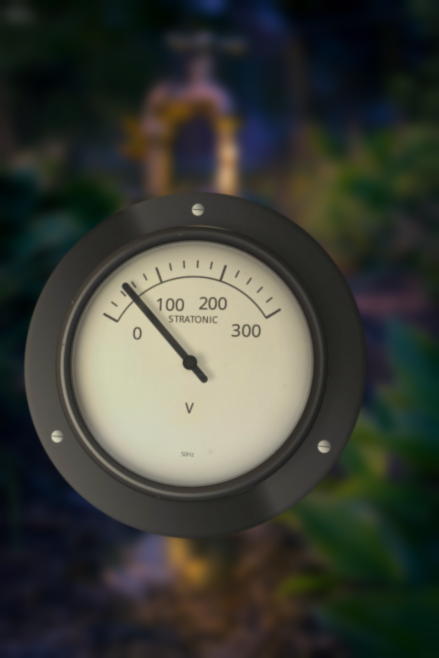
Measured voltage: 50 V
